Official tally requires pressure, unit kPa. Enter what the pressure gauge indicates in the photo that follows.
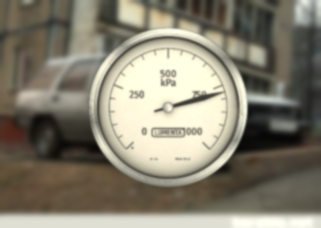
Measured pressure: 775 kPa
